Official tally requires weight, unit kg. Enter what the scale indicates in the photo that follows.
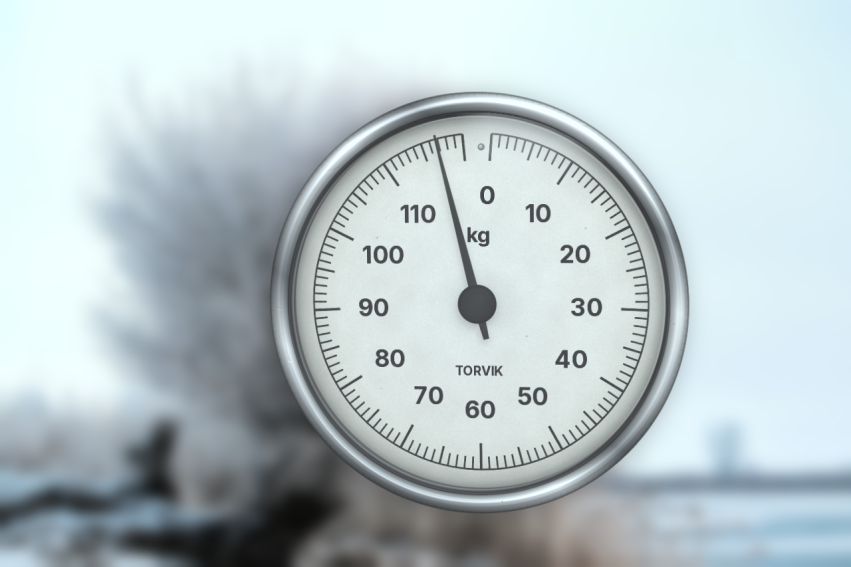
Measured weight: 117 kg
